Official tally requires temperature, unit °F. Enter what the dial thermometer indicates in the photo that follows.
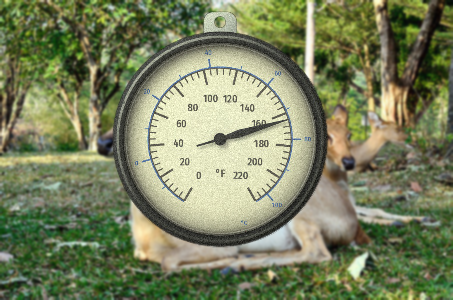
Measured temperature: 164 °F
